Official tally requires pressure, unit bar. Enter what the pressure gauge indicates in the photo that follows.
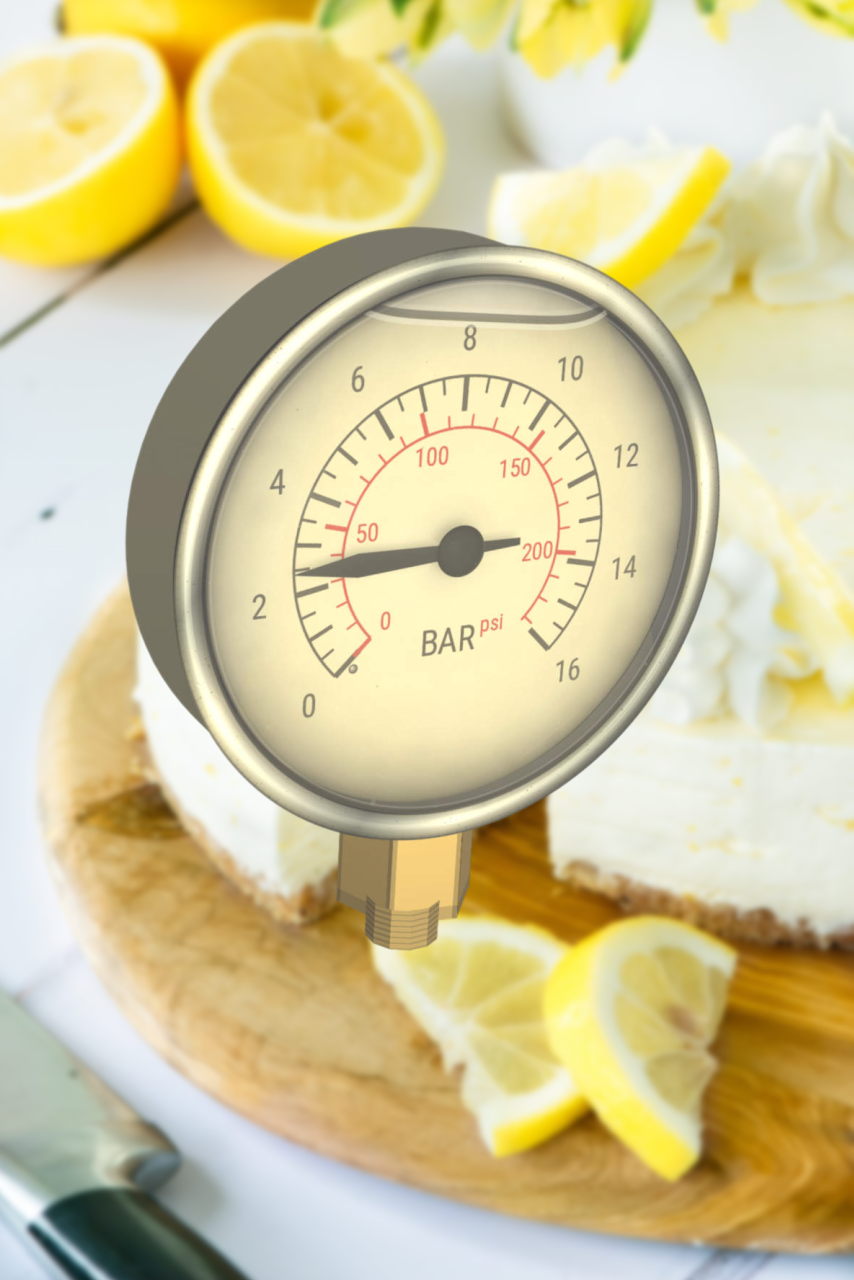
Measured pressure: 2.5 bar
